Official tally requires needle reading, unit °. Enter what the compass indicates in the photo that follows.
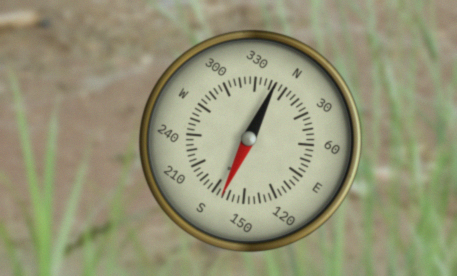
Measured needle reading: 170 °
